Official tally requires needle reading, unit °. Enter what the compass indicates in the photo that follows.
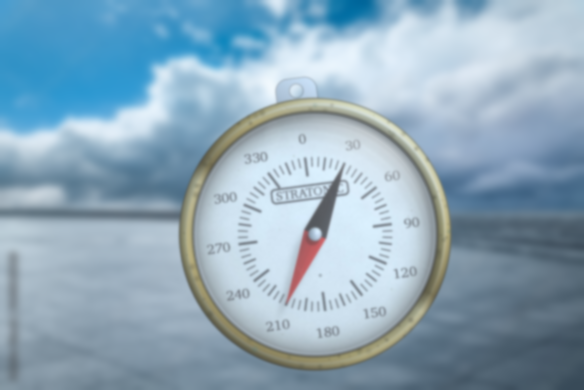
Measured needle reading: 210 °
